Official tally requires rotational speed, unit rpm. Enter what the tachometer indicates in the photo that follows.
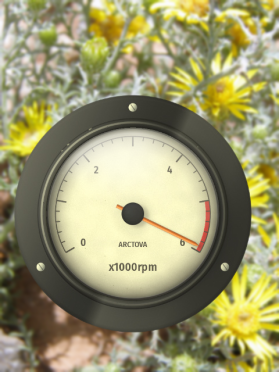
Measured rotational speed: 5900 rpm
